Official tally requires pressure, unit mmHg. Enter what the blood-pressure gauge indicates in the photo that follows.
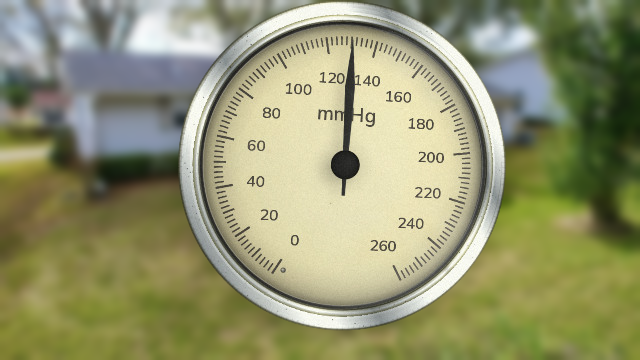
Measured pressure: 130 mmHg
